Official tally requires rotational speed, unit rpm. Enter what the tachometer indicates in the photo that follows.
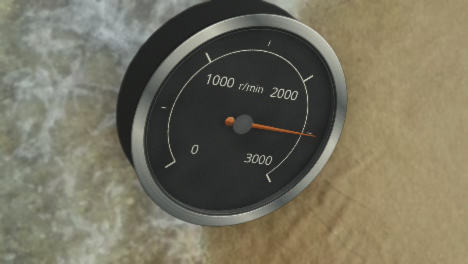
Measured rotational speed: 2500 rpm
